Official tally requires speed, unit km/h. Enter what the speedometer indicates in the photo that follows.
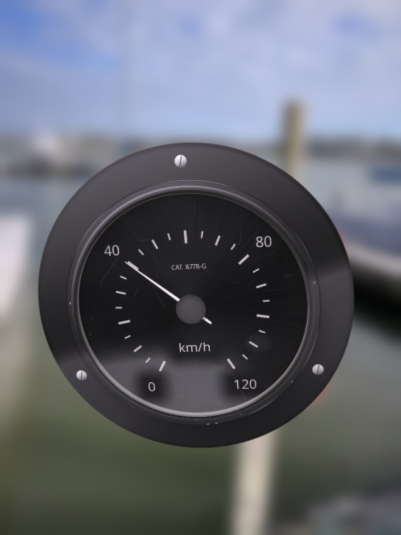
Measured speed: 40 km/h
